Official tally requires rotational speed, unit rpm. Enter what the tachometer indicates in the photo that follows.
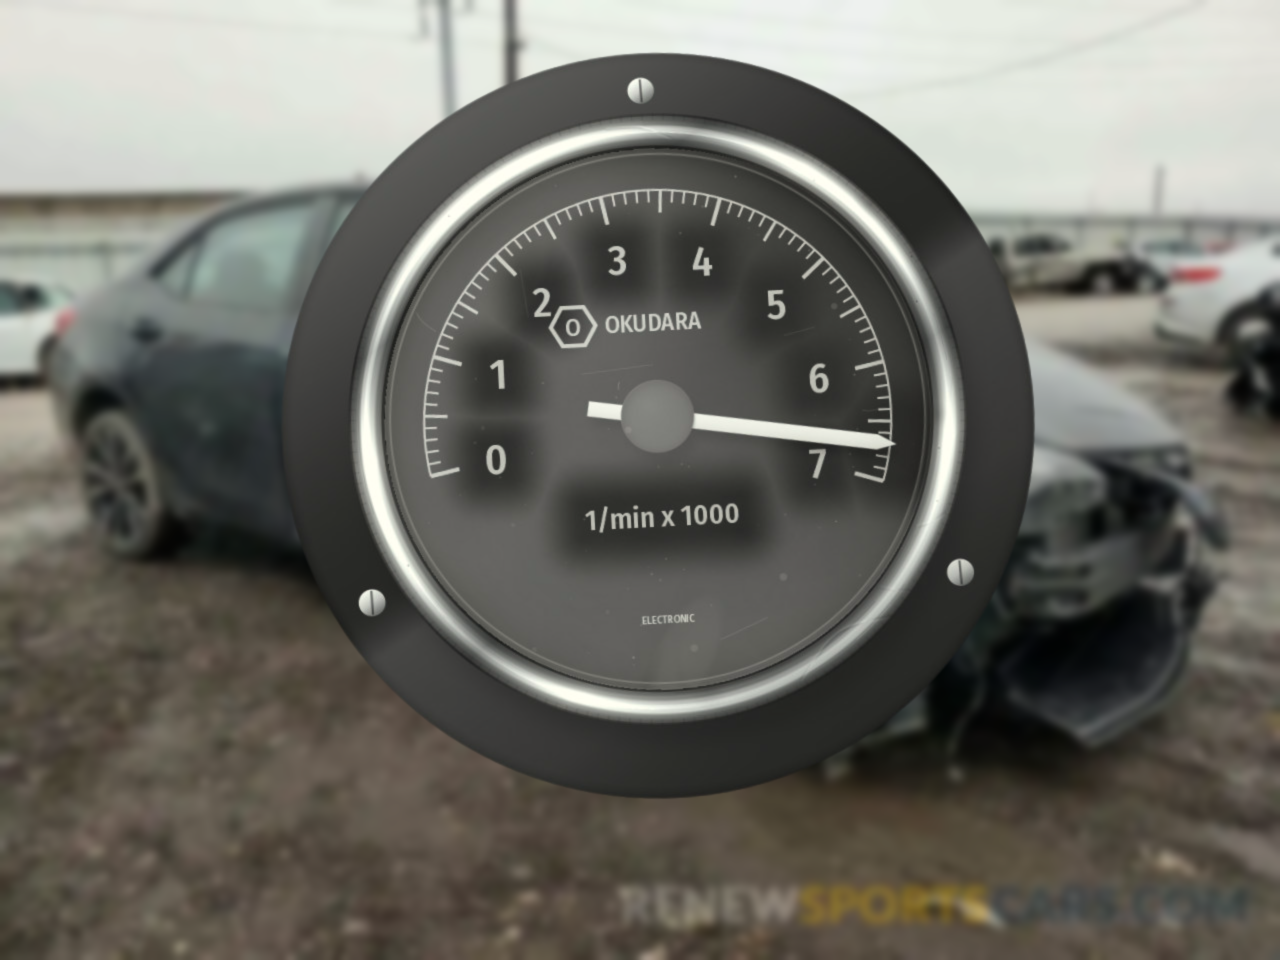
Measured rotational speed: 6700 rpm
